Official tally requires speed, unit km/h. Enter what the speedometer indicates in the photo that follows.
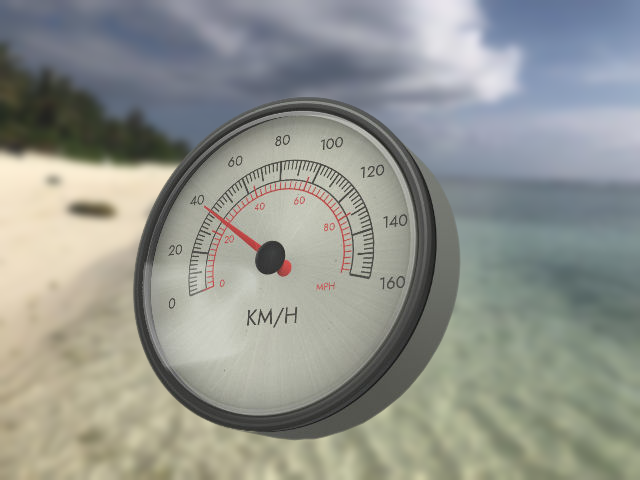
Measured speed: 40 km/h
